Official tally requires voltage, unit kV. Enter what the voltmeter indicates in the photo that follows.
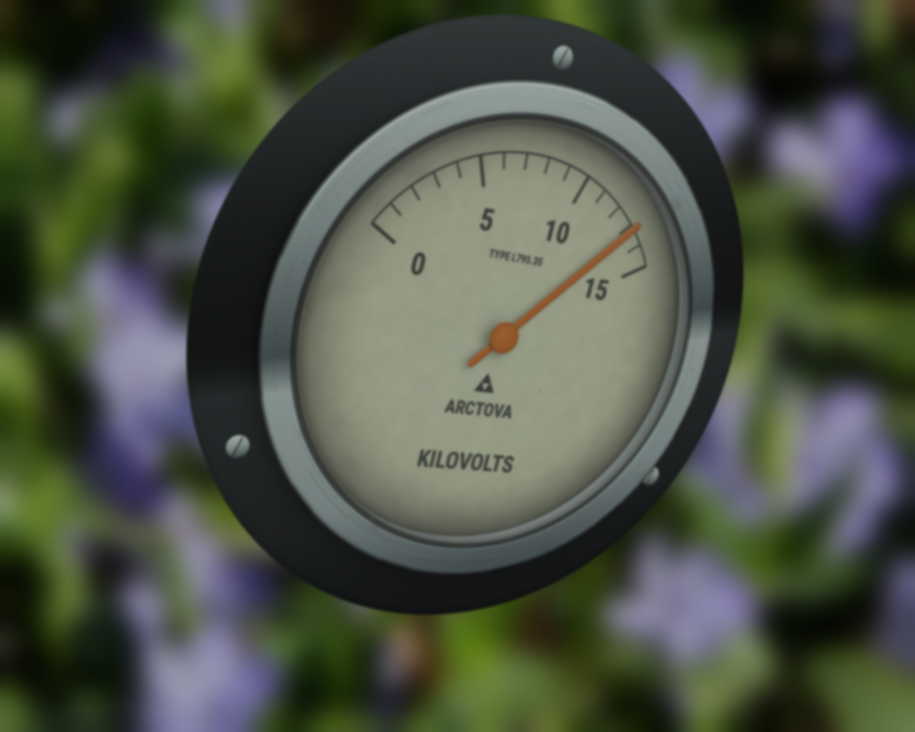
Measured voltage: 13 kV
